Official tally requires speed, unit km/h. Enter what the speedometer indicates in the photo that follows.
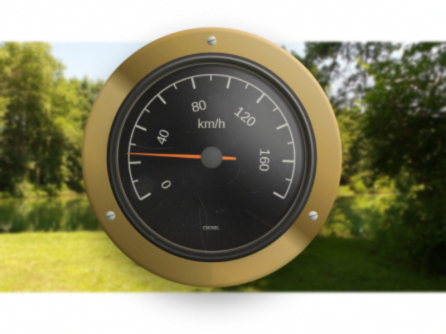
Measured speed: 25 km/h
